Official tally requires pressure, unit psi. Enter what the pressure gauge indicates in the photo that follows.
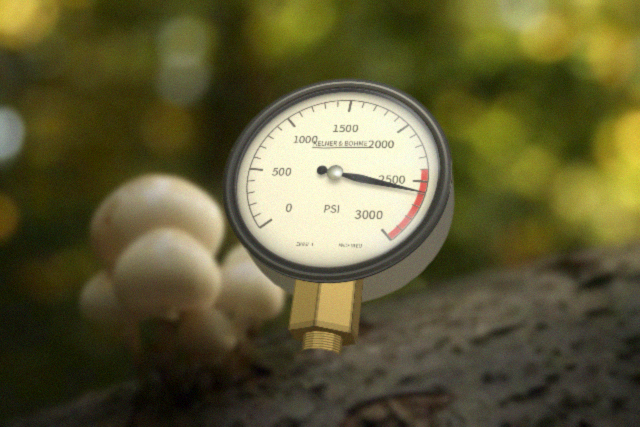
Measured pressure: 2600 psi
